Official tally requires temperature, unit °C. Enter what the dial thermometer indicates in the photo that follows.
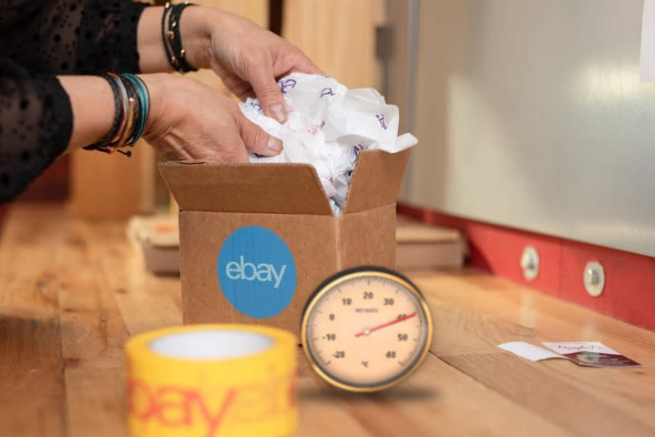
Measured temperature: 40 °C
